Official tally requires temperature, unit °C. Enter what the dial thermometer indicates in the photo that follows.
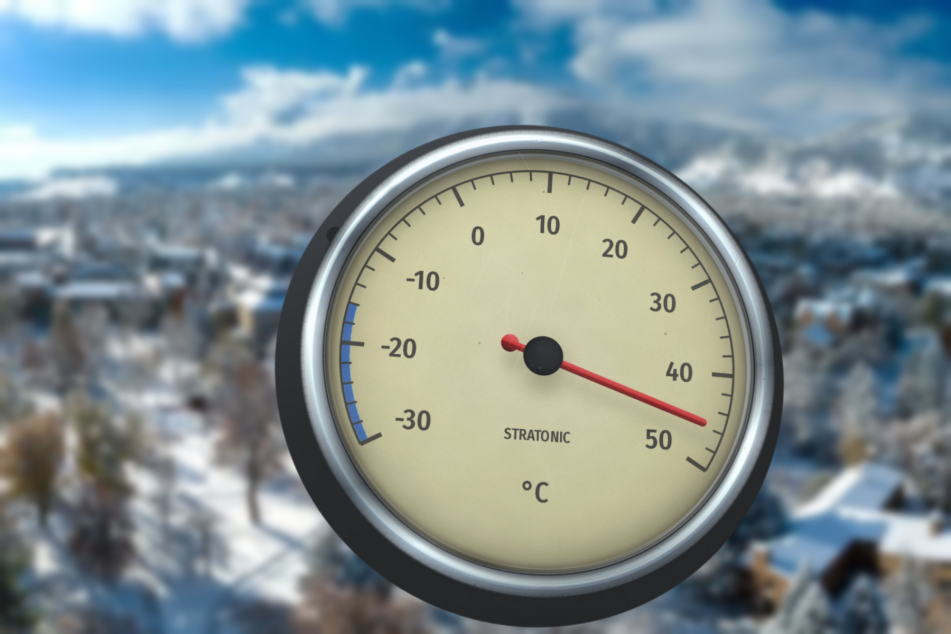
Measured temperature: 46 °C
